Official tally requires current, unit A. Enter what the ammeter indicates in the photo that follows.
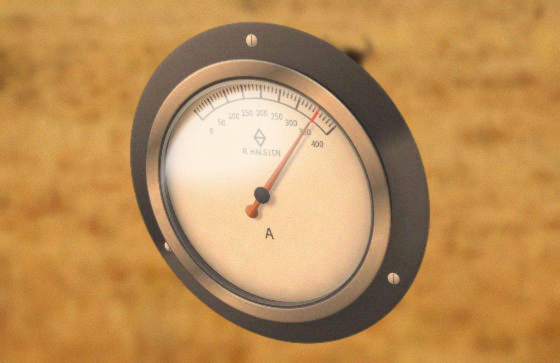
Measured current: 350 A
